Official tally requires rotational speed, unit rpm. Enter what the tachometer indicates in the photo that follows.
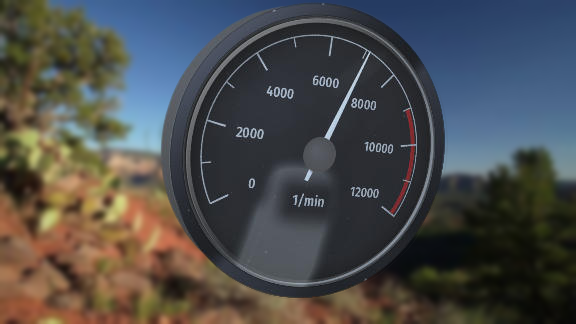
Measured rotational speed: 7000 rpm
